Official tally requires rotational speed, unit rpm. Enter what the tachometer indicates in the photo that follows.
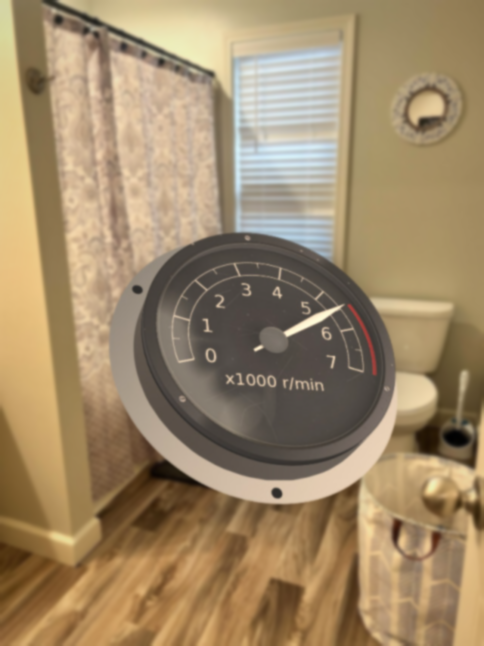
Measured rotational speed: 5500 rpm
